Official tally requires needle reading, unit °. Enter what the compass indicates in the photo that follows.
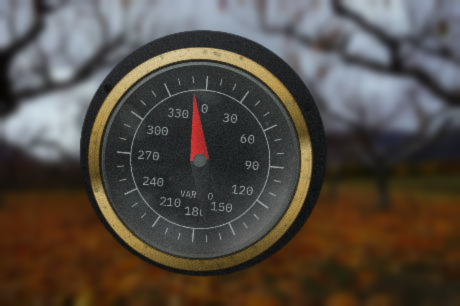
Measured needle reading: 350 °
